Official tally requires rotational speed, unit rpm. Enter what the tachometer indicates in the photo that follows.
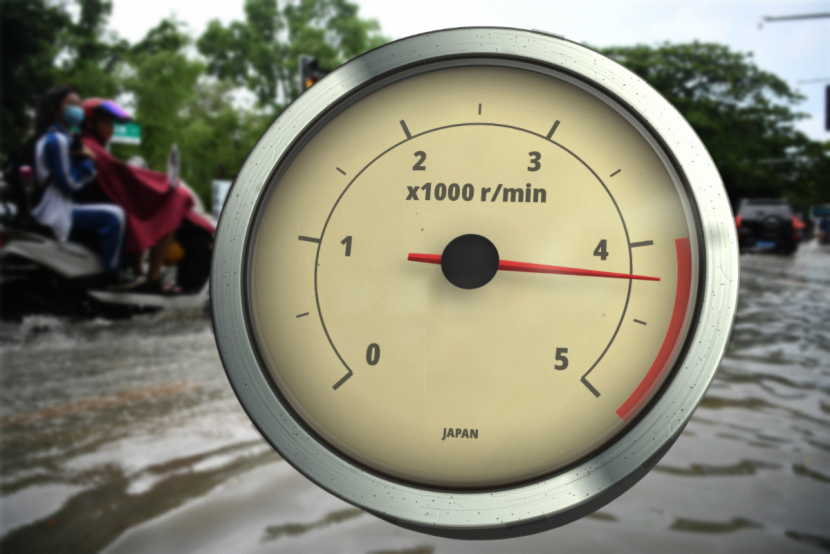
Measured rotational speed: 4250 rpm
